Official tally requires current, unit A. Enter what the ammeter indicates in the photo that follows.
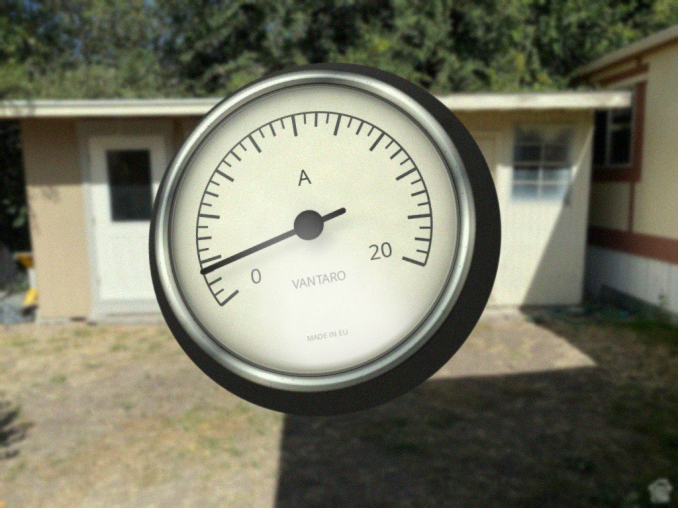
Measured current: 1.5 A
